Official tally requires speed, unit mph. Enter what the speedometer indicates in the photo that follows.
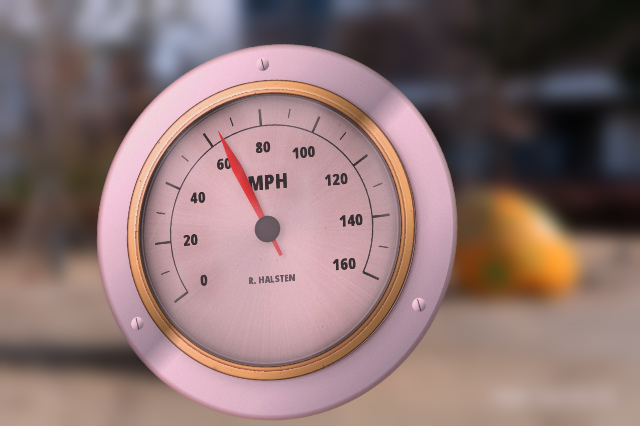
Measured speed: 65 mph
